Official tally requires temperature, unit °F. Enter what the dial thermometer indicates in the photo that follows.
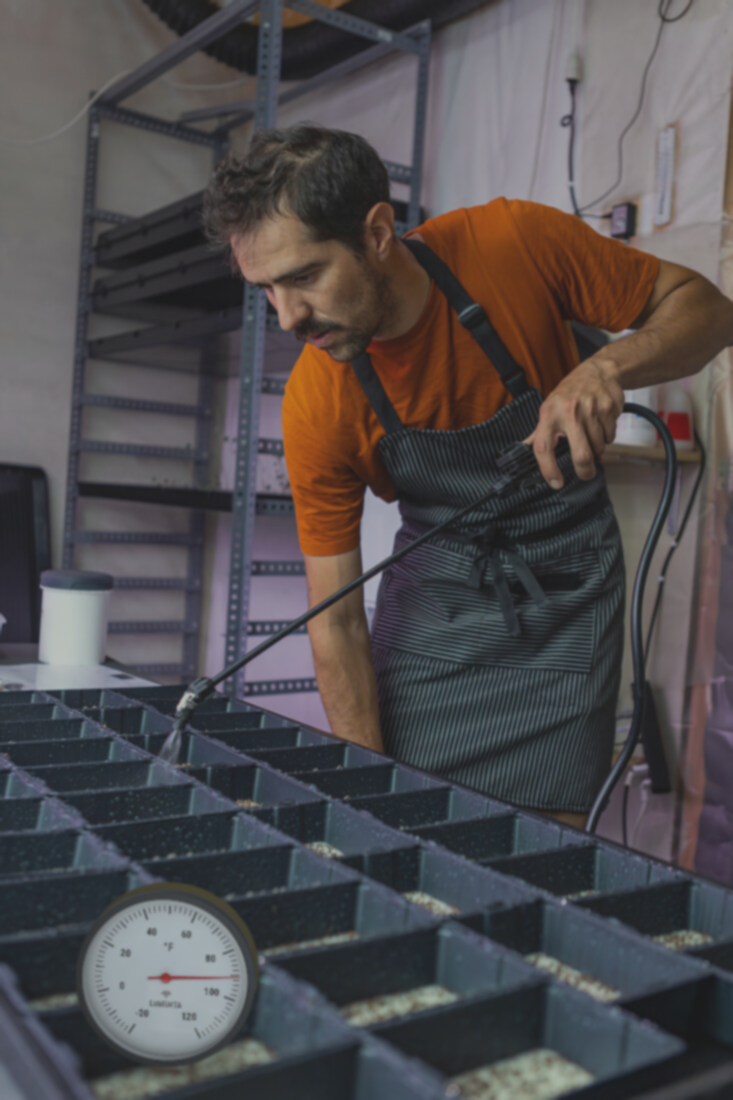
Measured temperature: 90 °F
